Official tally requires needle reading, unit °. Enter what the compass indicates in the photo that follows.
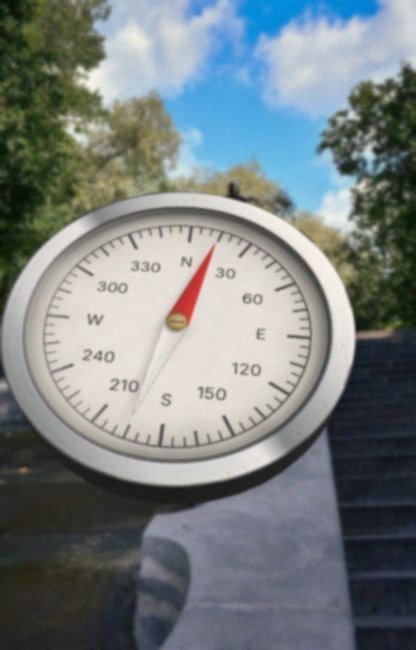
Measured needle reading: 15 °
